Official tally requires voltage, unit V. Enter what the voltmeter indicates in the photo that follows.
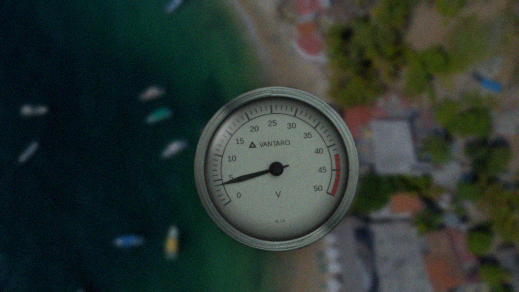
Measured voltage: 4 V
